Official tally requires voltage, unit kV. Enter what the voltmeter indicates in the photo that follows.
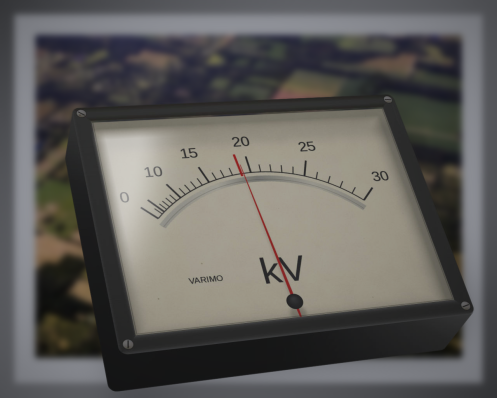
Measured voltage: 19 kV
